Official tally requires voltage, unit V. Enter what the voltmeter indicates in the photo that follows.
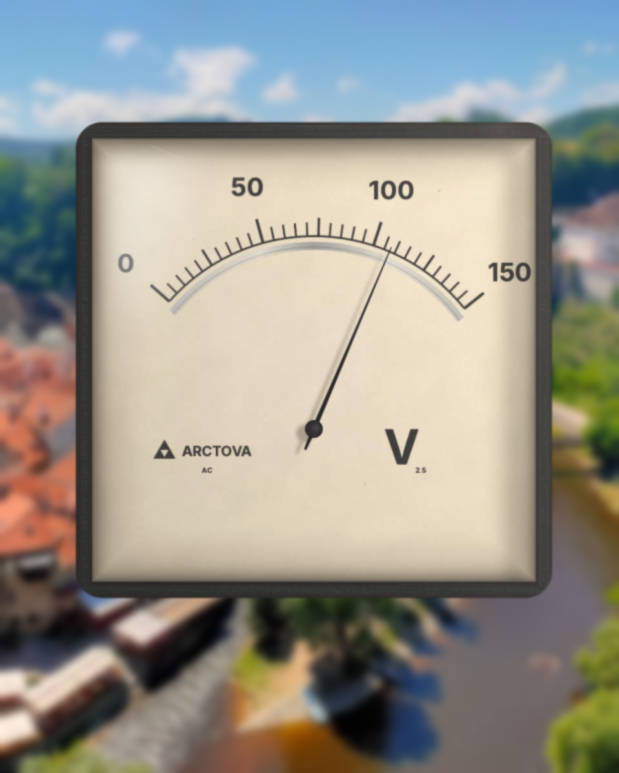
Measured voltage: 107.5 V
